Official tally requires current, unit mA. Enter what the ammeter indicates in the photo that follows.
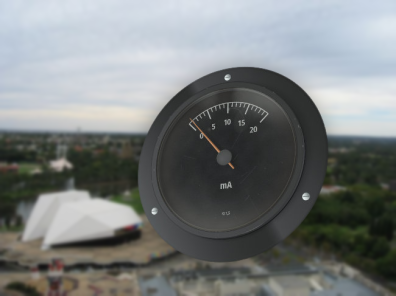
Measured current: 1 mA
